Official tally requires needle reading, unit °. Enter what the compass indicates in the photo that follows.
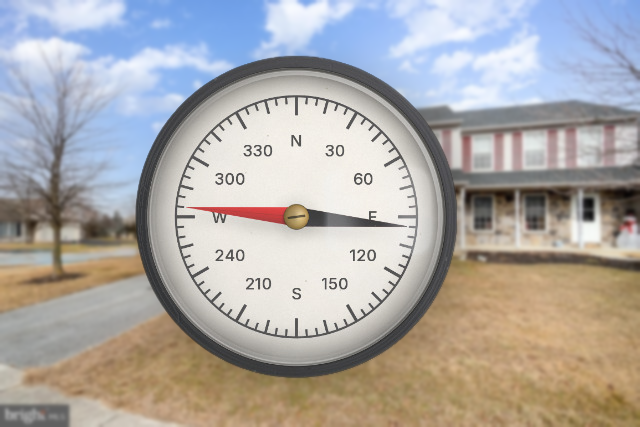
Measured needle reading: 275 °
